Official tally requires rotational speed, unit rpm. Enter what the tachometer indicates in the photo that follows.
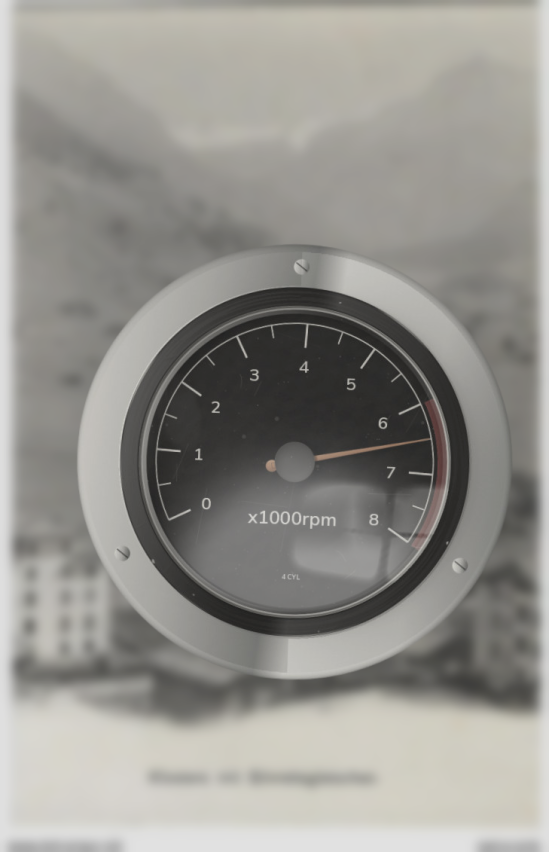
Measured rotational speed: 6500 rpm
